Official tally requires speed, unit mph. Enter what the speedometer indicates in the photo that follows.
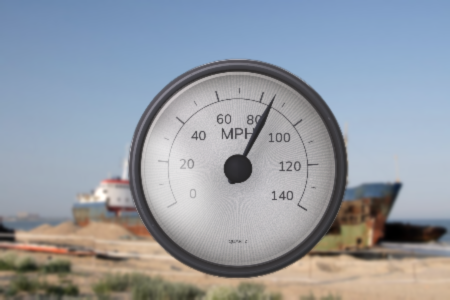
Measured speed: 85 mph
